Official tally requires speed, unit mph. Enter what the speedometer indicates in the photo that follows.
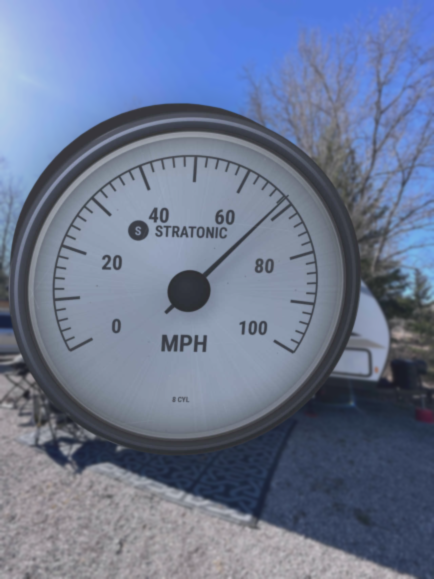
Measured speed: 68 mph
